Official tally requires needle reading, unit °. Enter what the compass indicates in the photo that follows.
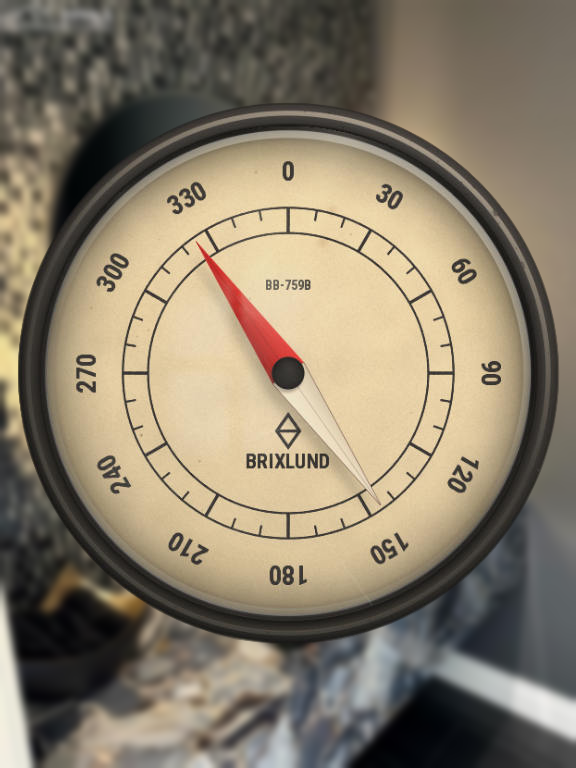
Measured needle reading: 325 °
